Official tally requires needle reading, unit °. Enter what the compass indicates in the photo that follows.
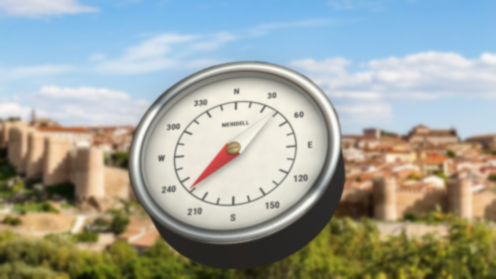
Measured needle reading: 225 °
